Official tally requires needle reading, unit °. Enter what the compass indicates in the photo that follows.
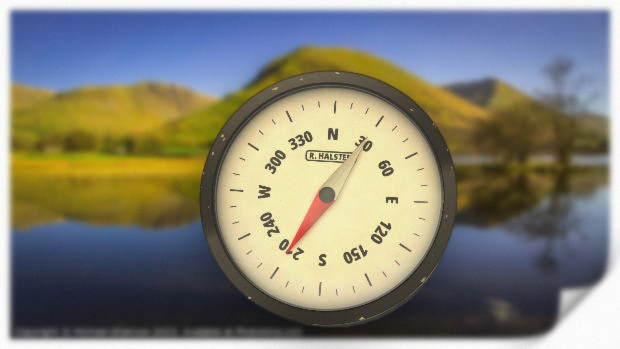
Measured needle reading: 210 °
